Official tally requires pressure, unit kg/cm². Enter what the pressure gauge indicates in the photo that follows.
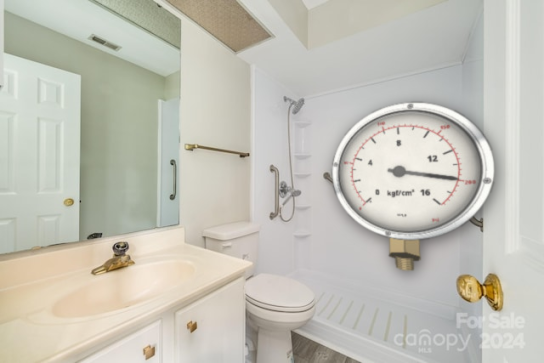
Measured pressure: 14 kg/cm²
